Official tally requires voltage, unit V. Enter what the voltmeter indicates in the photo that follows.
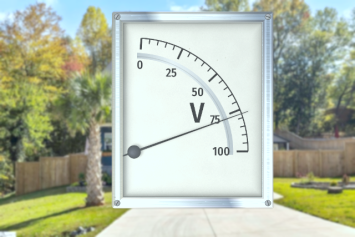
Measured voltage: 77.5 V
